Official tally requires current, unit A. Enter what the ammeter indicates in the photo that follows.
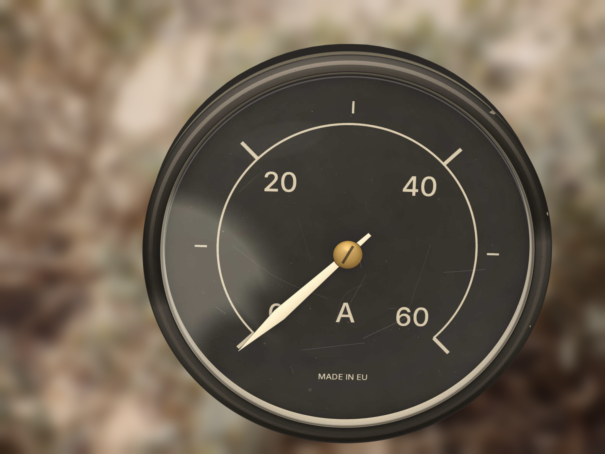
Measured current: 0 A
